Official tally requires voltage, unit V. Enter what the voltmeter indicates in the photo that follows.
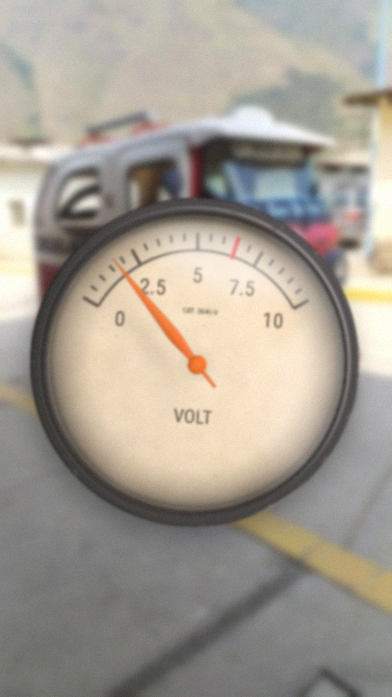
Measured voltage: 1.75 V
